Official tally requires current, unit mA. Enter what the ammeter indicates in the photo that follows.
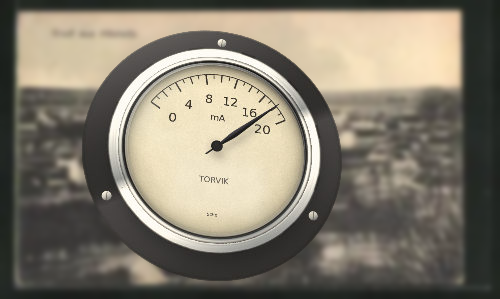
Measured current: 18 mA
